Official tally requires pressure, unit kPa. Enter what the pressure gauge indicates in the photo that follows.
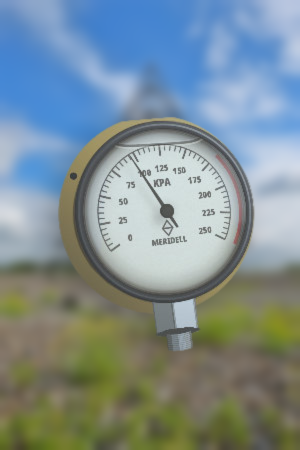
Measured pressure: 95 kPa
